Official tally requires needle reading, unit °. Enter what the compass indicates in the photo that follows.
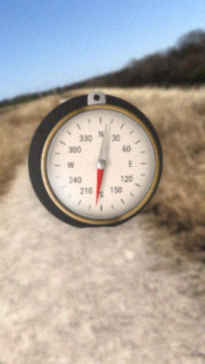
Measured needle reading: 187.5 °
